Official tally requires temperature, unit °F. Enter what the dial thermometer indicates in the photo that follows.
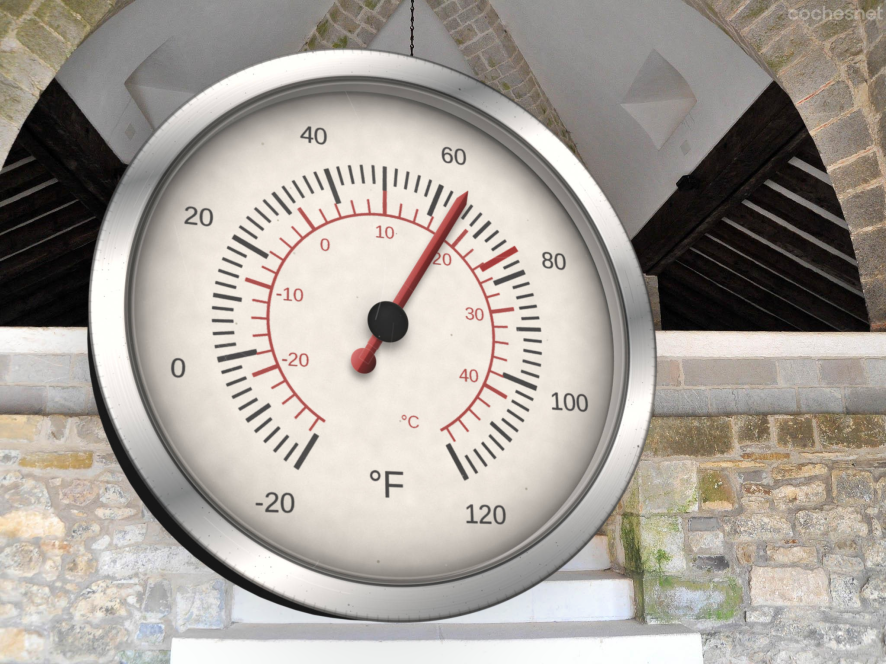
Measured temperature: 64 °F
